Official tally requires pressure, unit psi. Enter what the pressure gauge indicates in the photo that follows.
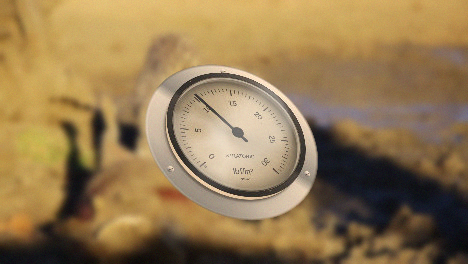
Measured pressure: 10 psi
